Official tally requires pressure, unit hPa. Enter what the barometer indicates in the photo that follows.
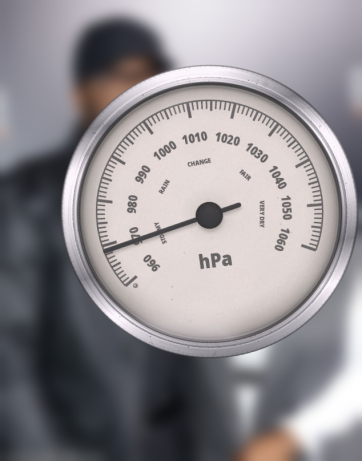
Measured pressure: 969 hPa
